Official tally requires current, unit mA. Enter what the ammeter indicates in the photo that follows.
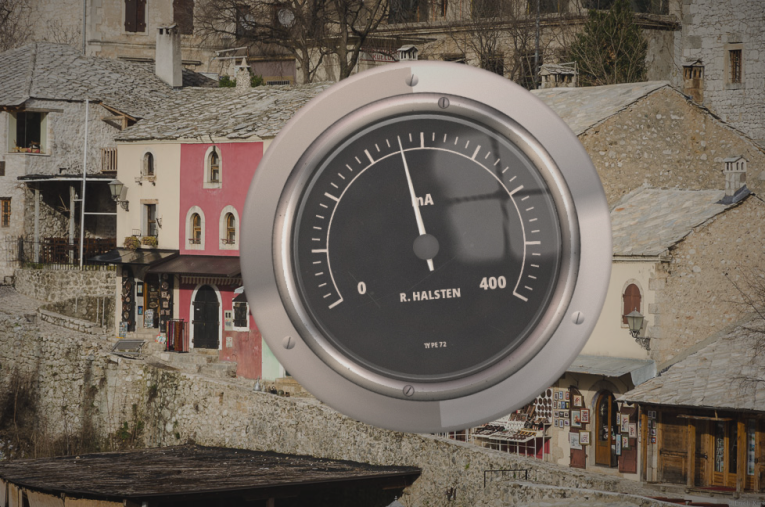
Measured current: 180 mA
